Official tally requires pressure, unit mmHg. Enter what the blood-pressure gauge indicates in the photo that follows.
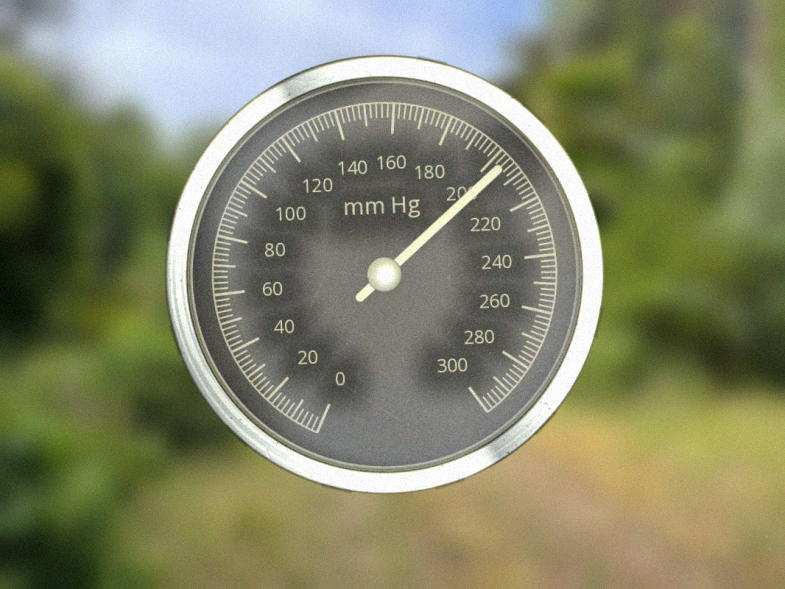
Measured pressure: 204 mmHg
